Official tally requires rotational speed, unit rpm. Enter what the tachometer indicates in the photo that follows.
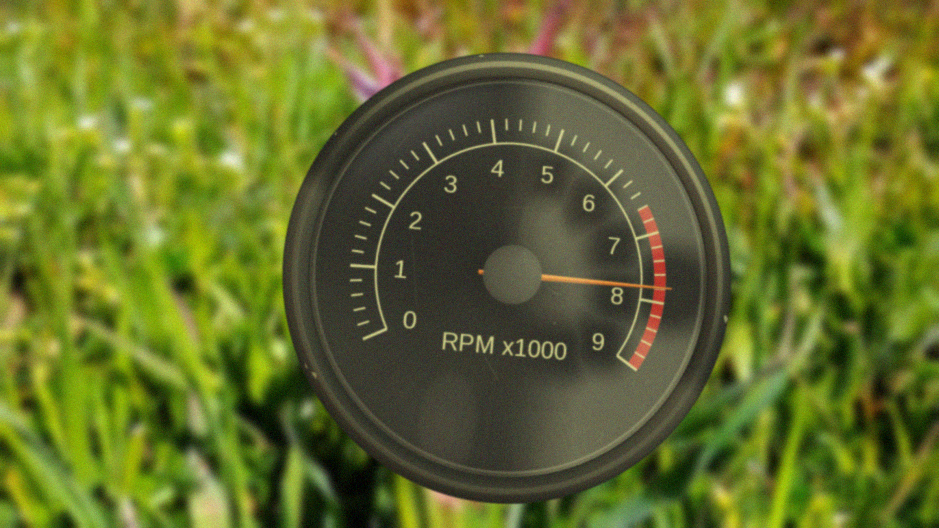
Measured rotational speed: 7800 rpm
